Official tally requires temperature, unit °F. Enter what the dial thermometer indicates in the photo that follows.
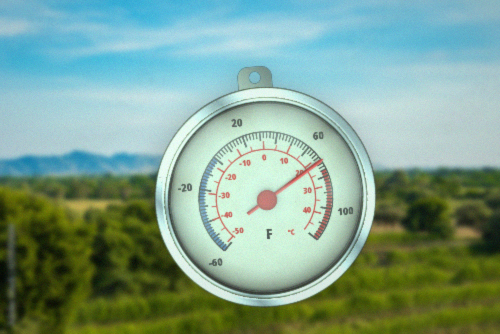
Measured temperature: 70 °F
